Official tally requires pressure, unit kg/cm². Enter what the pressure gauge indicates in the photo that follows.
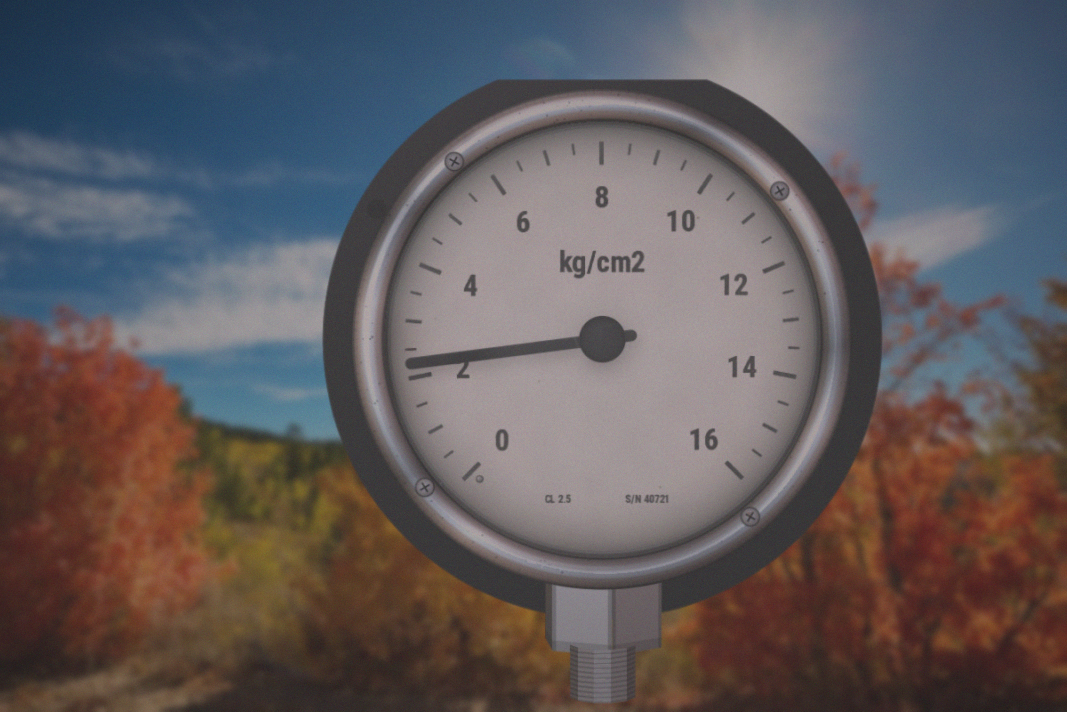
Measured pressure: 2.25 kg/cm²
